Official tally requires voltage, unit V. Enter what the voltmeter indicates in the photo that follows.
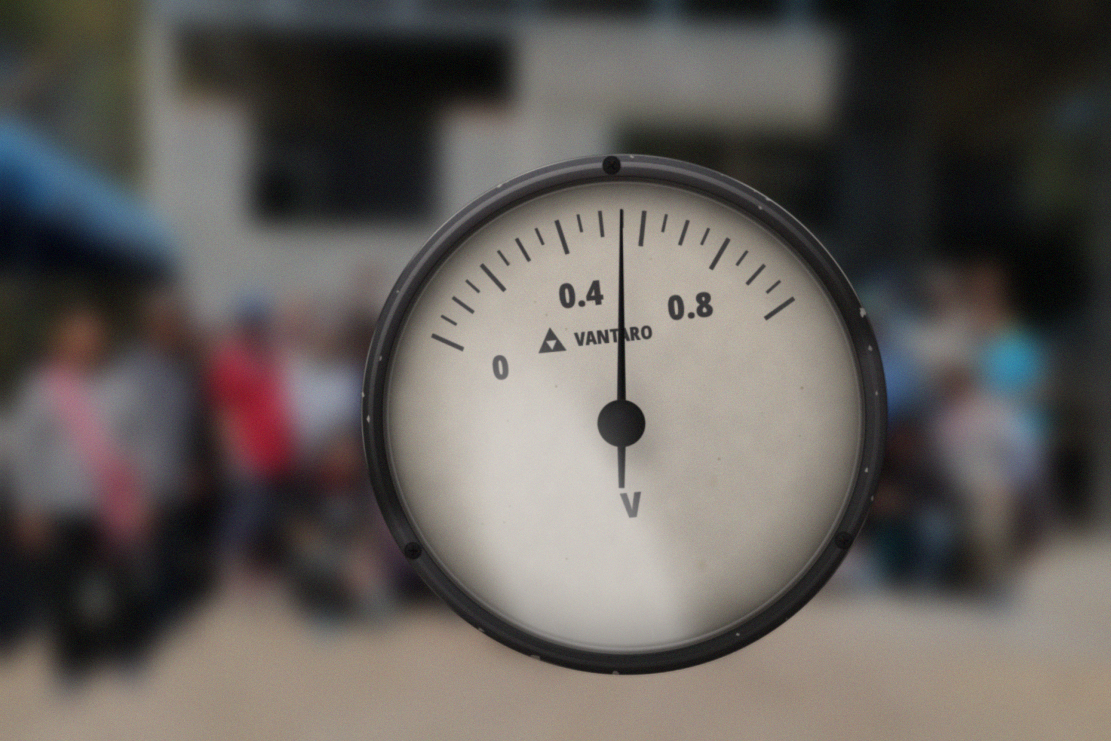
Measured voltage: 0.55 V
